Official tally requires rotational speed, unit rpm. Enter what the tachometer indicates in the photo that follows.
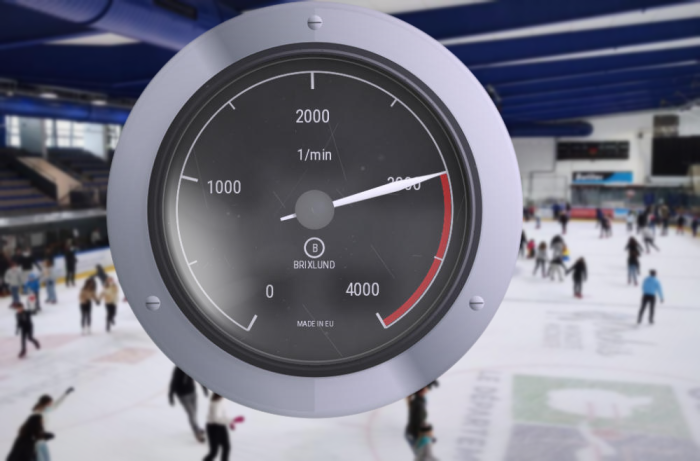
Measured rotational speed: 3000 rpm
